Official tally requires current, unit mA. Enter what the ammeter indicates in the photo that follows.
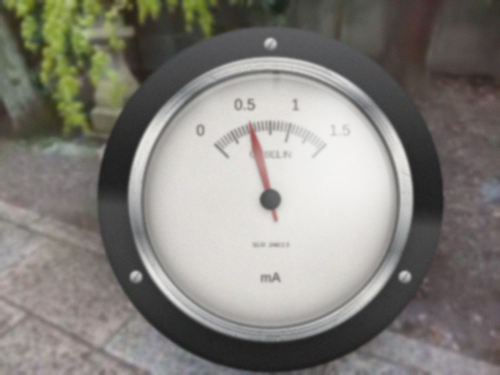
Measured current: 0.5 mA
